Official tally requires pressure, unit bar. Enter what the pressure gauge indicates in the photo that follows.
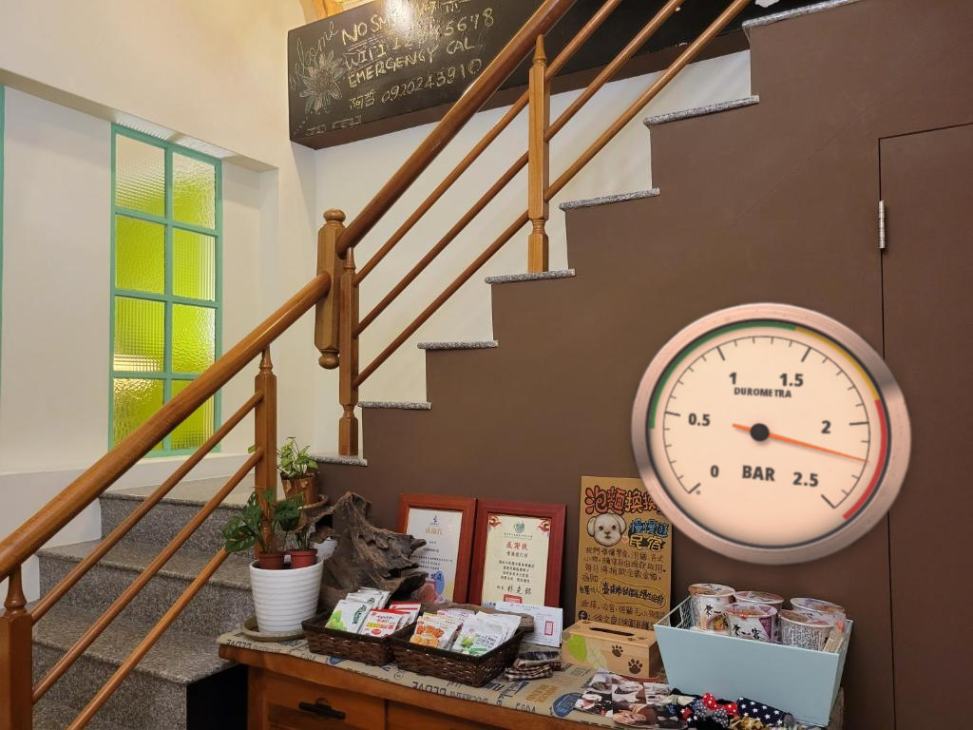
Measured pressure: 2.2 bar
